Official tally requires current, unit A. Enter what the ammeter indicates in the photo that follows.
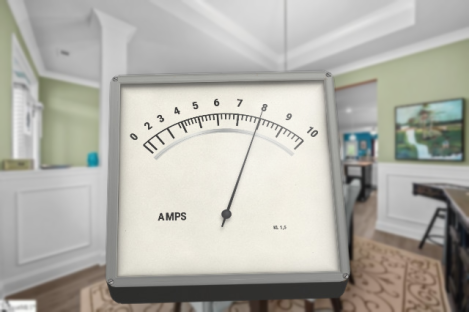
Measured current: 8 A
